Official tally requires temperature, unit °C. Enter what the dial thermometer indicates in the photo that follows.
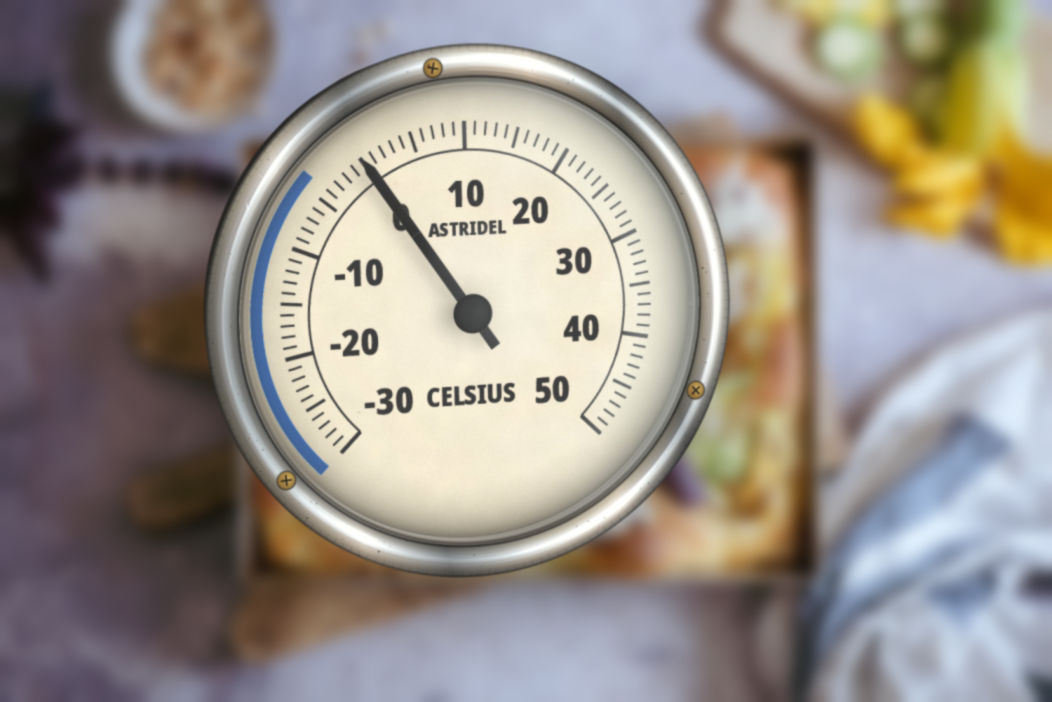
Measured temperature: 0 °C
